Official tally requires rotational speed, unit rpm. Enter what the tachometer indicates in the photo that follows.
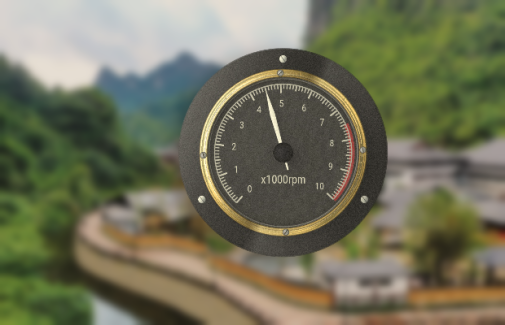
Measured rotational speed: 4500 rpm
